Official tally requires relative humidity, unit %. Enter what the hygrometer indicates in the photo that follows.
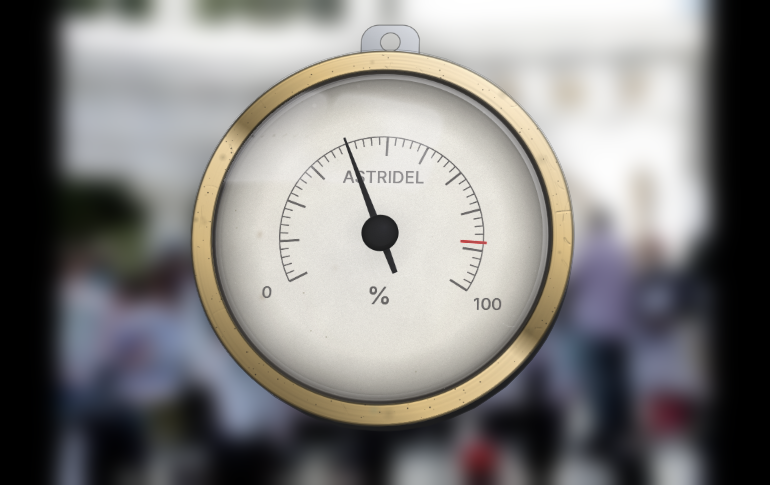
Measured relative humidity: 40 %
